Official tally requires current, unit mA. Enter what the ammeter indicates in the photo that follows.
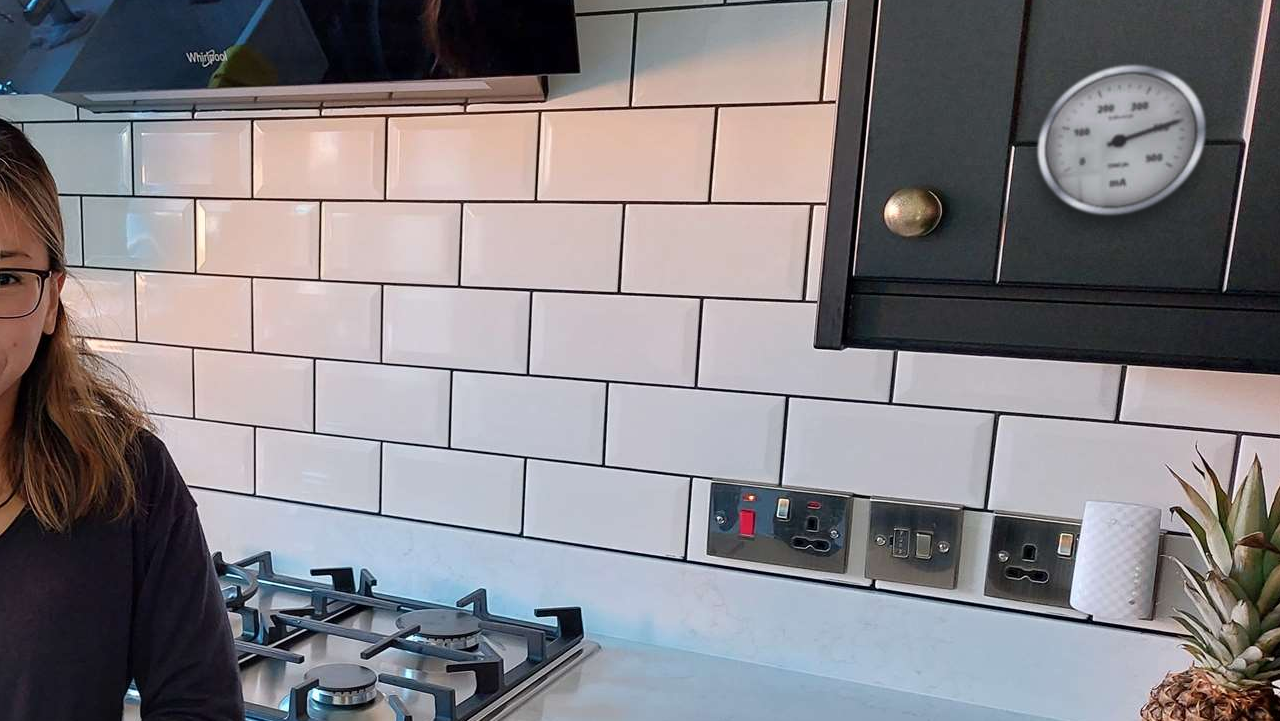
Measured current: 400 mA
